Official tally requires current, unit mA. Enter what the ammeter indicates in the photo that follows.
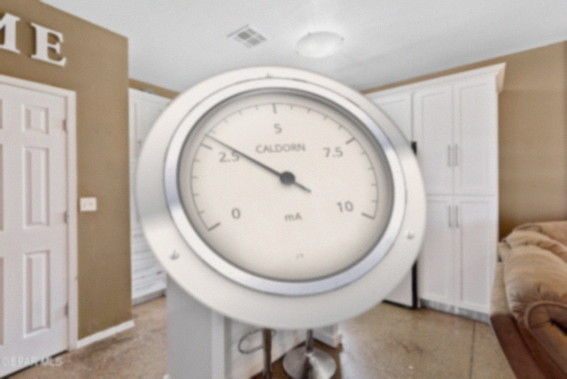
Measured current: 2.75 mA
